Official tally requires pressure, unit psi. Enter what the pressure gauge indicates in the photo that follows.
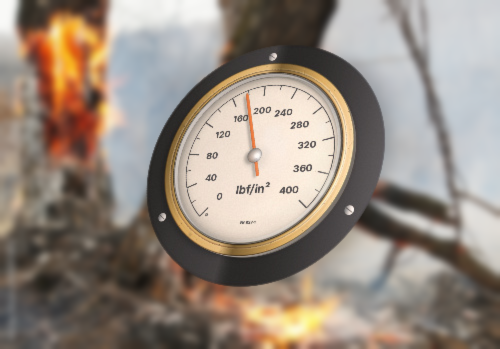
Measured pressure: 180 psi
